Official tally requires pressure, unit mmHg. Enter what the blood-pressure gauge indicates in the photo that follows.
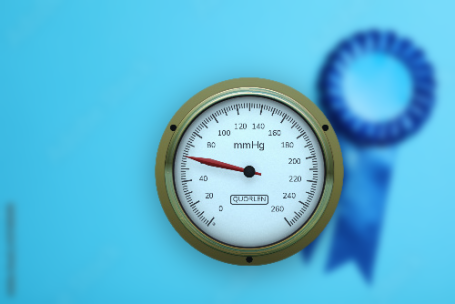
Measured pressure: 60 mmHg
